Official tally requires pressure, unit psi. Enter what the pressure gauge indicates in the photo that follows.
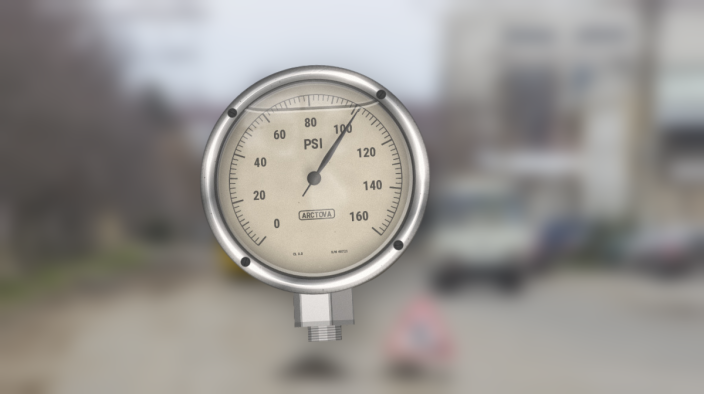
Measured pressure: 102 psi
